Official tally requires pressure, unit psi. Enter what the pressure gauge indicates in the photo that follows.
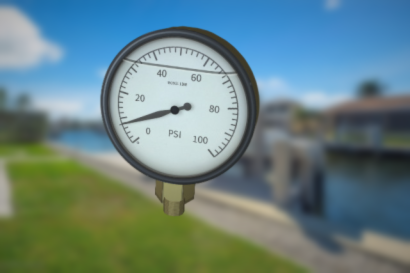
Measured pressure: 8 psi
